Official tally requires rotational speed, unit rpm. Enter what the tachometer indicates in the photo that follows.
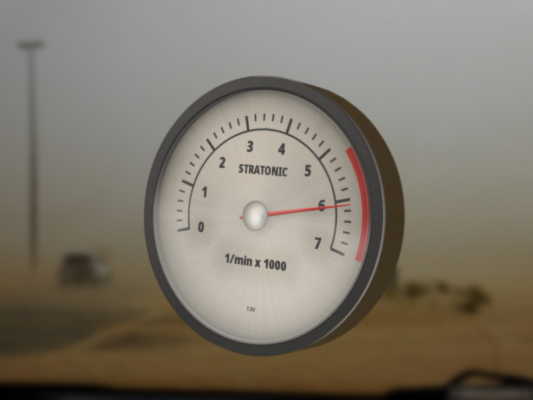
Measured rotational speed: 6100 rpm
